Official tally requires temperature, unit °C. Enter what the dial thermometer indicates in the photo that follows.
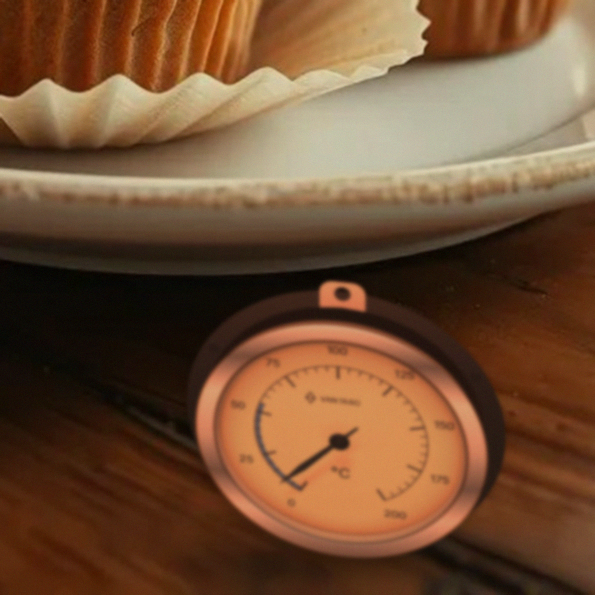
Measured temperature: 10 °C
